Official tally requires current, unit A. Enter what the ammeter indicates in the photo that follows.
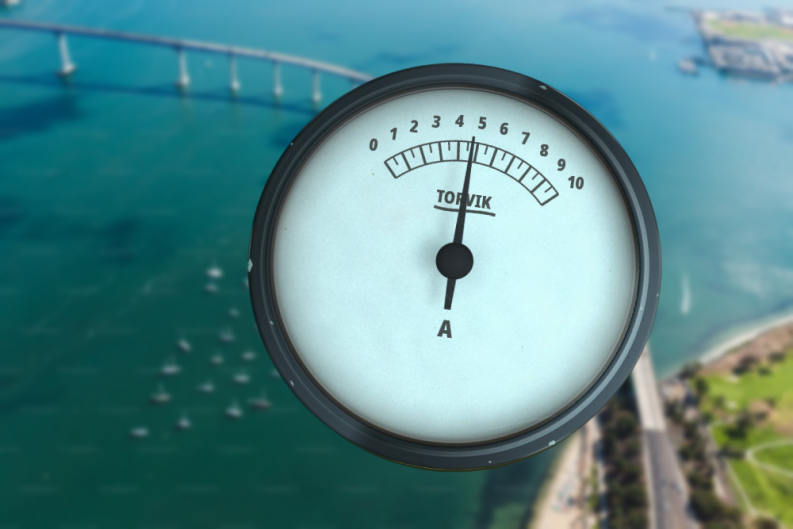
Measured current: 4.75 A
